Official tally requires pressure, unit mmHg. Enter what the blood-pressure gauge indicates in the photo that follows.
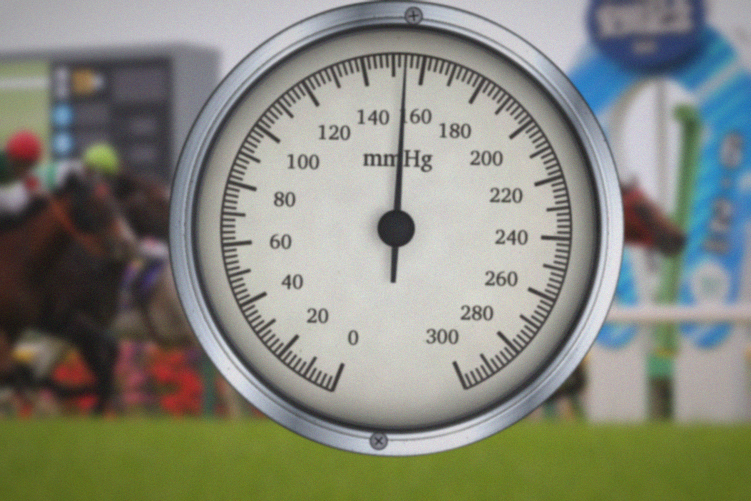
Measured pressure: 154 mmHg
